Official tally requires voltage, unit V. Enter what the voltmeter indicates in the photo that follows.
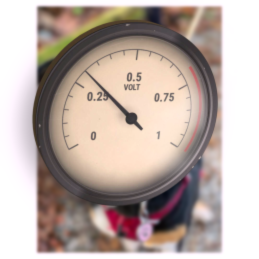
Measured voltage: 0.3 V
